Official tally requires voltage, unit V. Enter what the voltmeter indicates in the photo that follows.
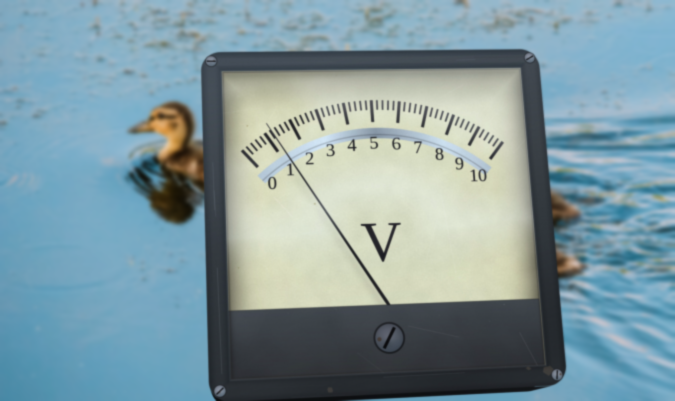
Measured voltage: 1.2 V
